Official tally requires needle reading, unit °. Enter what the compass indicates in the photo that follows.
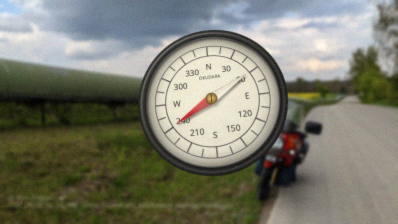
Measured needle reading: 240 °
